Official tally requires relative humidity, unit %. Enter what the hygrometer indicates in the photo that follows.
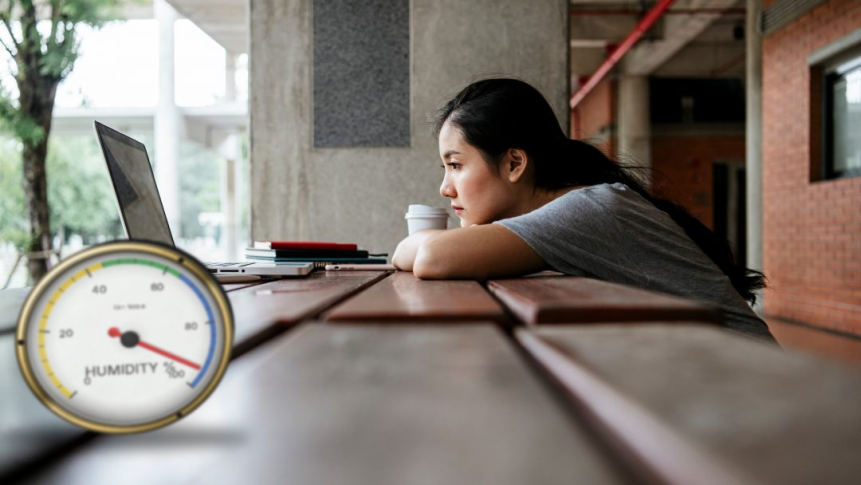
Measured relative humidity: 94 %
